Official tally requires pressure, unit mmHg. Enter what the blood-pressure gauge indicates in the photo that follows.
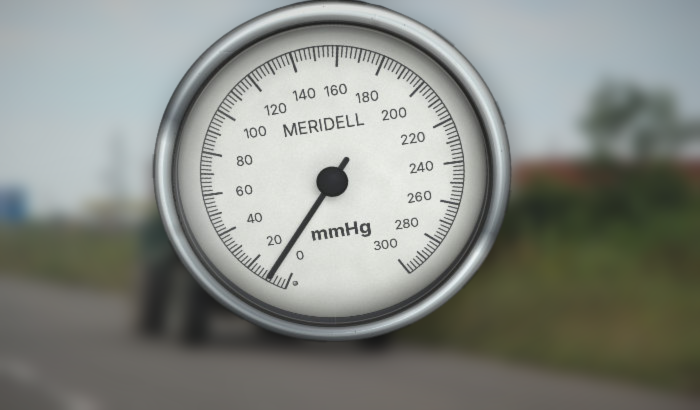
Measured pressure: 10 mmHg
